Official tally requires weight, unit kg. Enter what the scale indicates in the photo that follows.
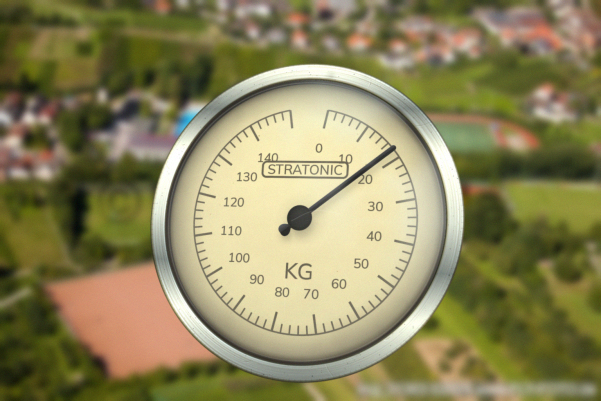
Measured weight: 18 kg
